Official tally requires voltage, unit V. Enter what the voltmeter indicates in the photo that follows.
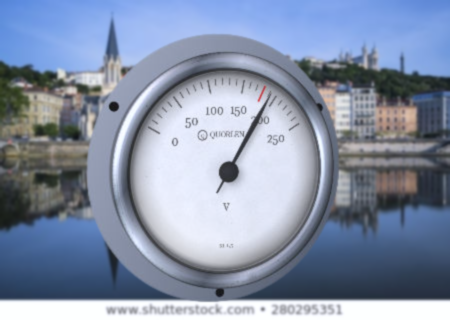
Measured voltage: 190 V
